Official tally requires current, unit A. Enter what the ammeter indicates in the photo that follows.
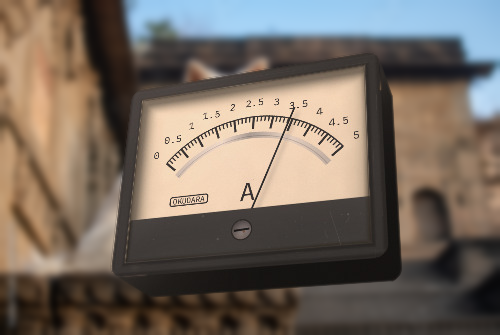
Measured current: 3.5 A
